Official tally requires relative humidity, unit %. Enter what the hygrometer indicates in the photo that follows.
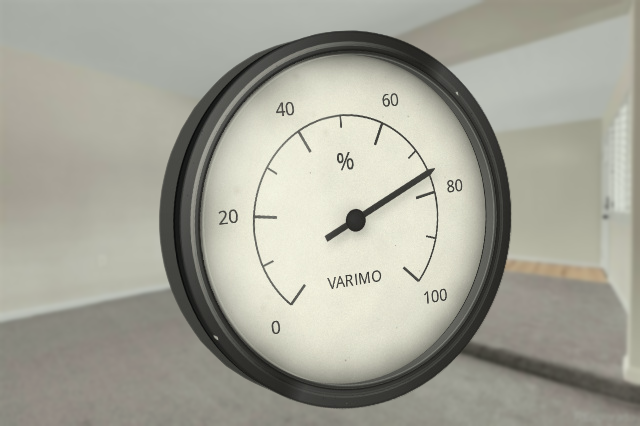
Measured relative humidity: 75 %
